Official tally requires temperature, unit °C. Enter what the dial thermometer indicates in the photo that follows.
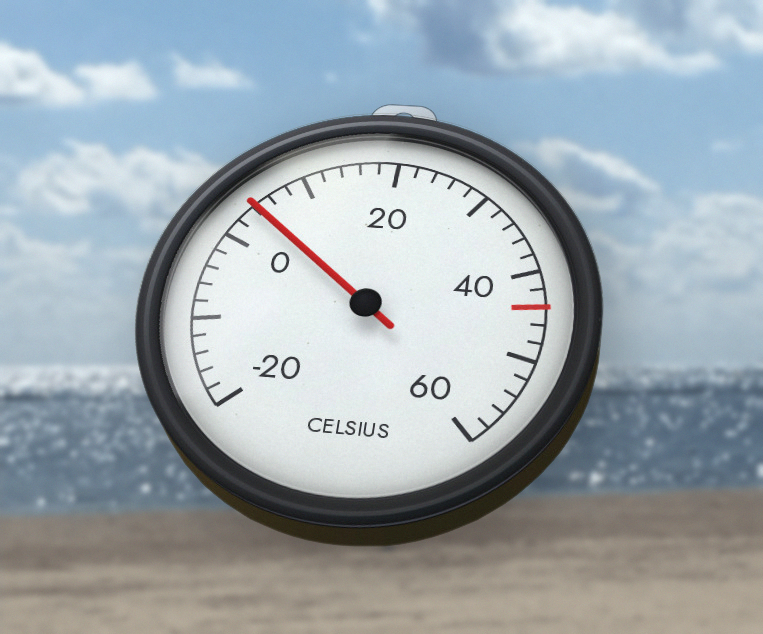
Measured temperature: 4 °C
